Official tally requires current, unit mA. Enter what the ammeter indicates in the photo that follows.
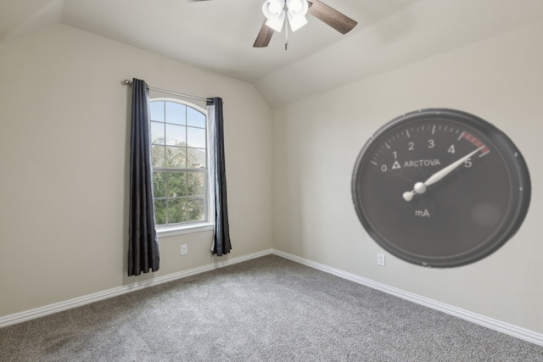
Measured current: 4.8 mA
